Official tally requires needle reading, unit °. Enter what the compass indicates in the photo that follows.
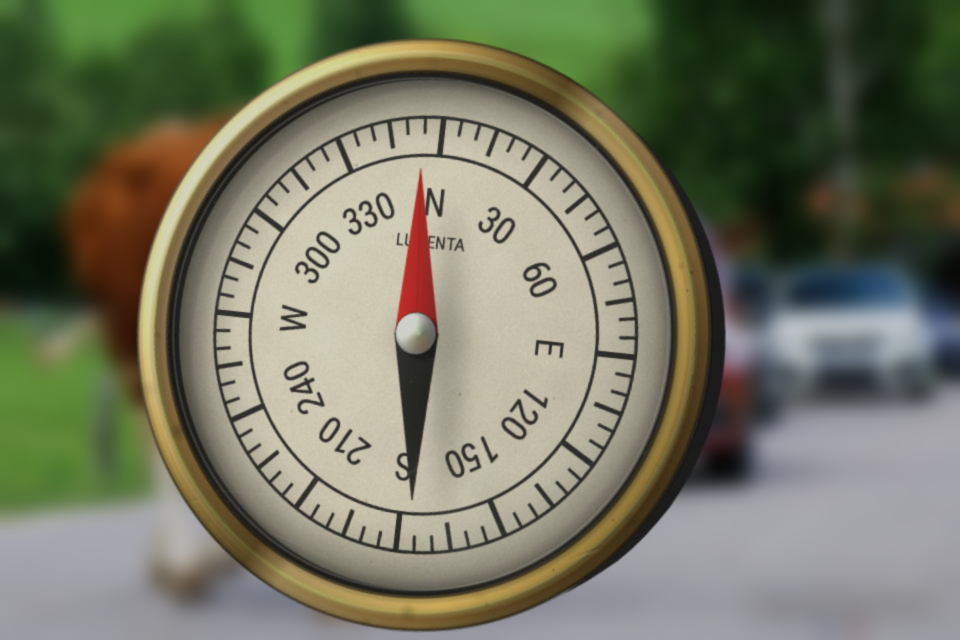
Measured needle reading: 355 °
